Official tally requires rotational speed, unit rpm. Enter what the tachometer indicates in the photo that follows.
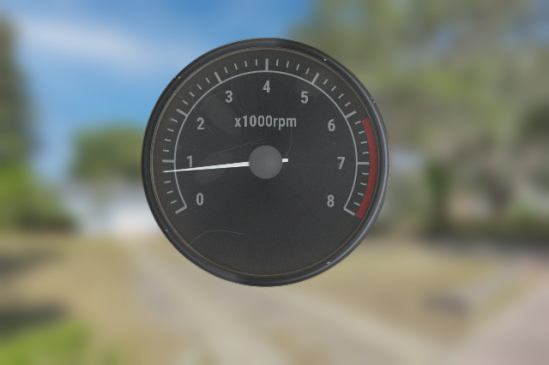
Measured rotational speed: 800 rpm
